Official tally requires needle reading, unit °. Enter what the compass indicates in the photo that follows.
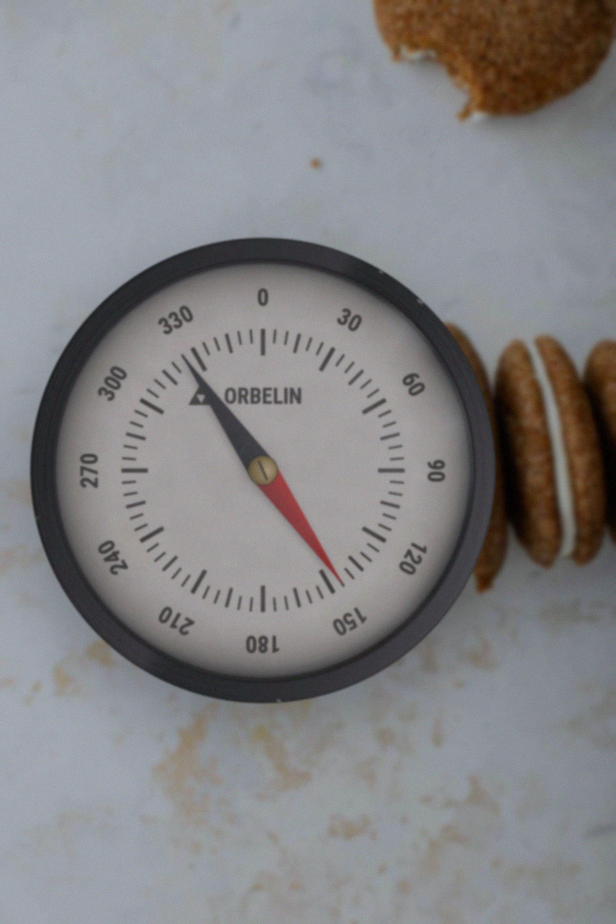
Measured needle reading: 145 °
